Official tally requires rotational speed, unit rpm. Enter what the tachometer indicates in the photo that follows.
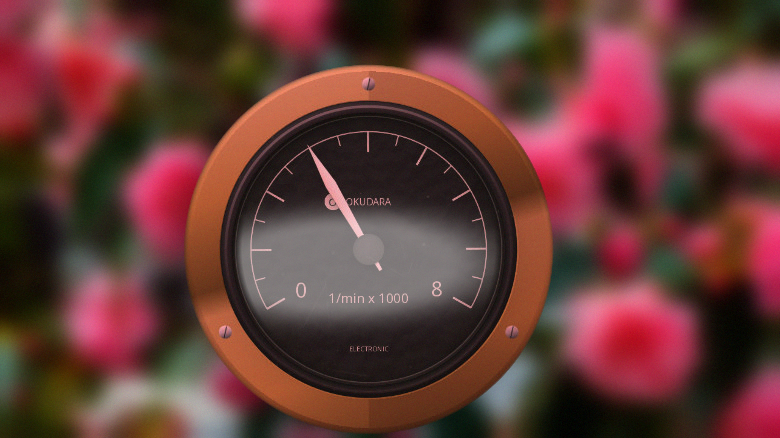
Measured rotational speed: 3000 rpm
